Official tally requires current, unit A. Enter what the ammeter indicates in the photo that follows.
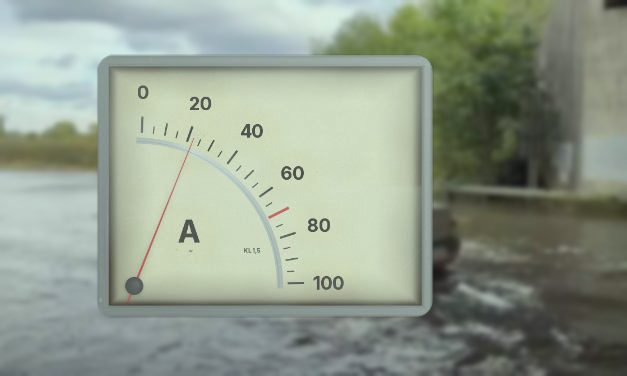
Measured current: 22.5 A
